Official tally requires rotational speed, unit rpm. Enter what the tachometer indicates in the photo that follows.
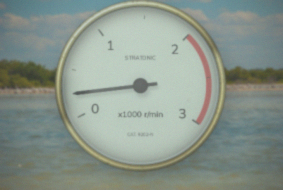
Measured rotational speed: 250 rpm
